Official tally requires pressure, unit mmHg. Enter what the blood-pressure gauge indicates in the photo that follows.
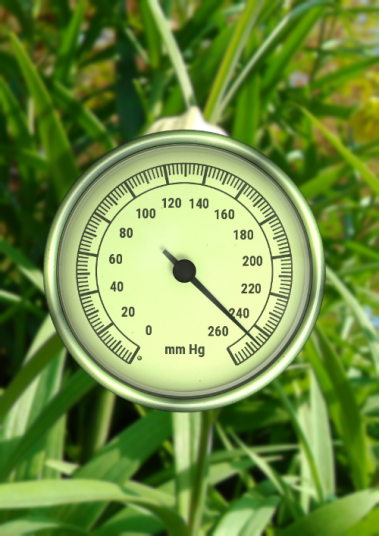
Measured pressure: 246 mmHg
